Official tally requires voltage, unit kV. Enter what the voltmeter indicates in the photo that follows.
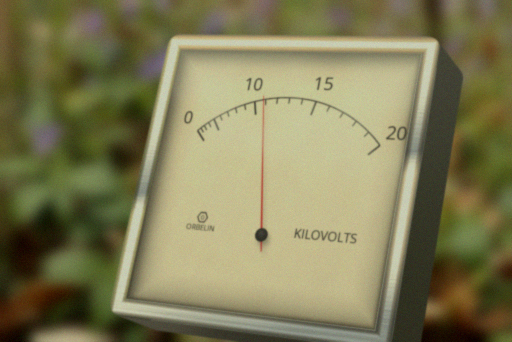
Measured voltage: 11 kV
